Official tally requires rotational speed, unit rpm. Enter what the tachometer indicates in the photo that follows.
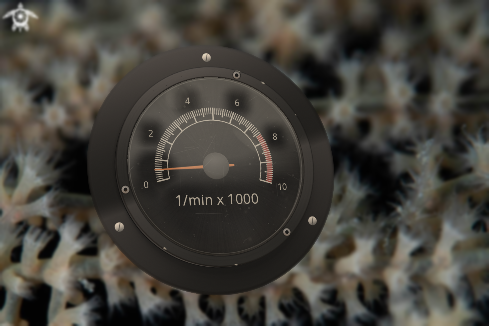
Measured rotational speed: 500 rpm
